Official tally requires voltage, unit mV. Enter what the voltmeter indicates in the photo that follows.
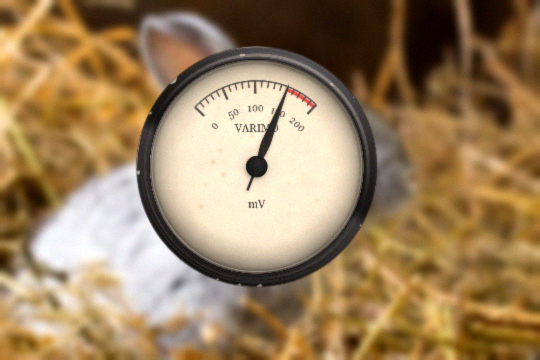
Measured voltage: 150 mV
